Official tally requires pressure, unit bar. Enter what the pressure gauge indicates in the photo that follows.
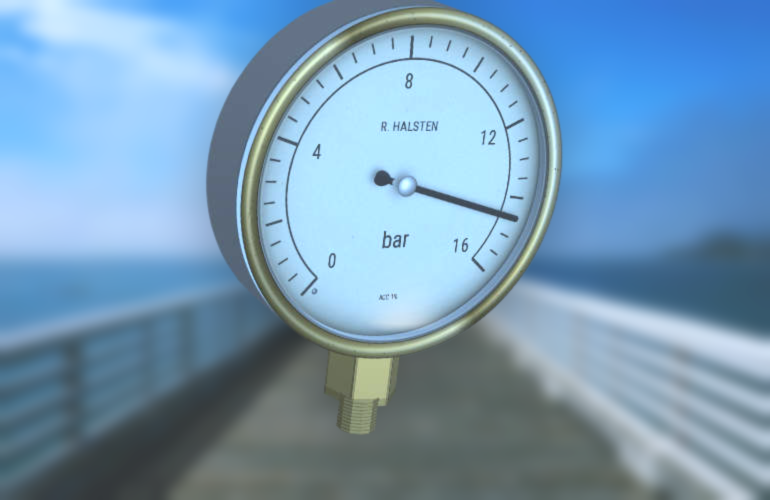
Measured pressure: 14.5 bar
